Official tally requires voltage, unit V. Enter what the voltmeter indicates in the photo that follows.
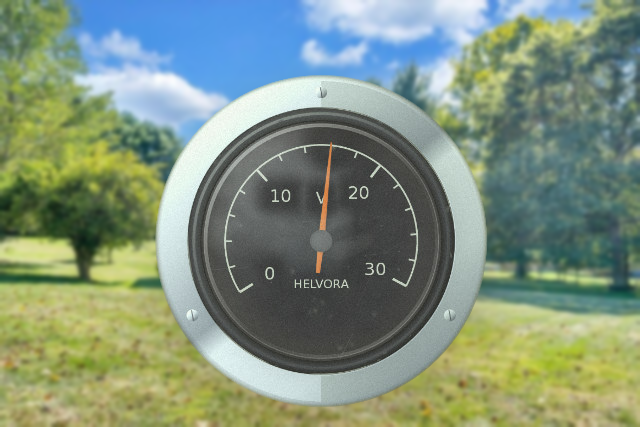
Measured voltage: 16 V
